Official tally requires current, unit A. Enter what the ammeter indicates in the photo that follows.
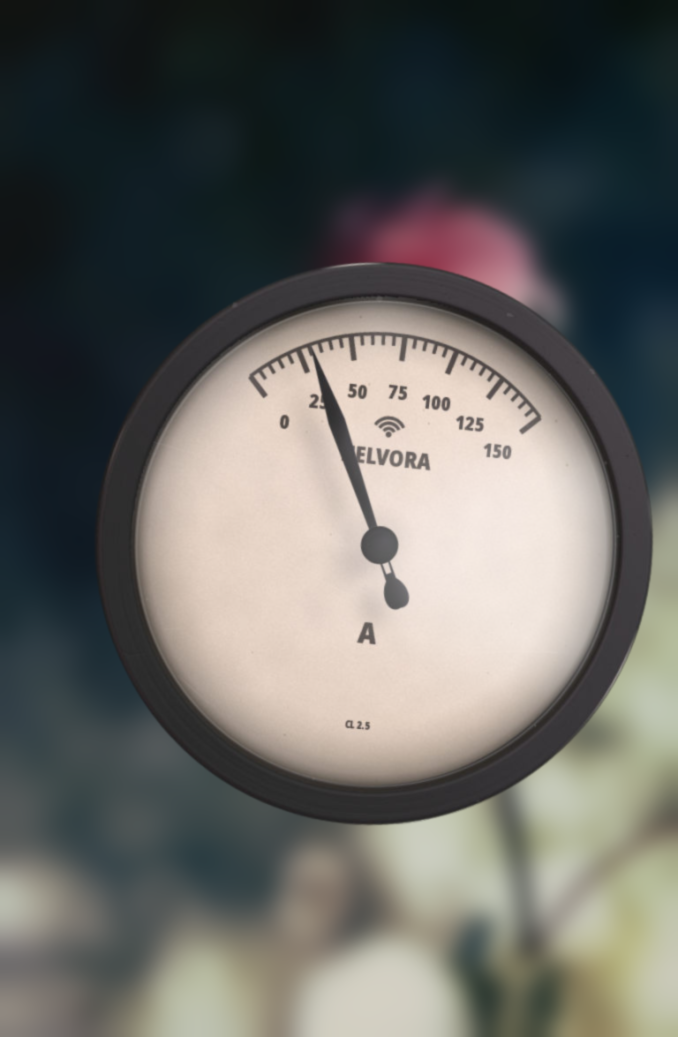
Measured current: 30 A
